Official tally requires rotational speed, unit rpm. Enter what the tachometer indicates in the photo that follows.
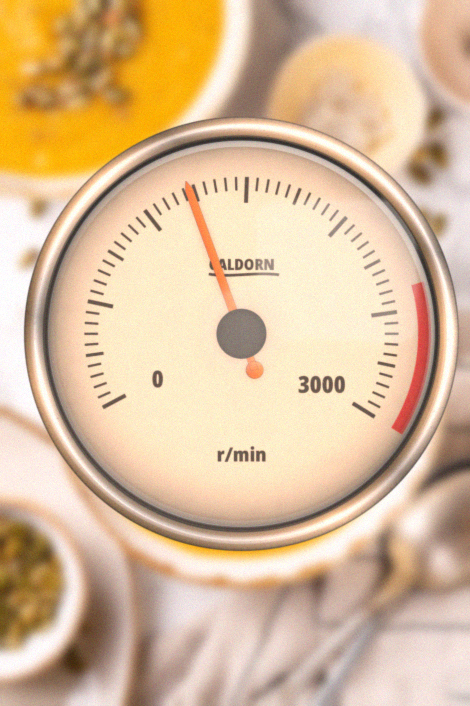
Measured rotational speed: 1225 rpm
